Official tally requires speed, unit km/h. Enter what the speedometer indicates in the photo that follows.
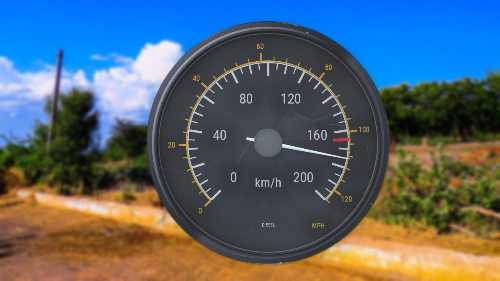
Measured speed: 175 km/h
